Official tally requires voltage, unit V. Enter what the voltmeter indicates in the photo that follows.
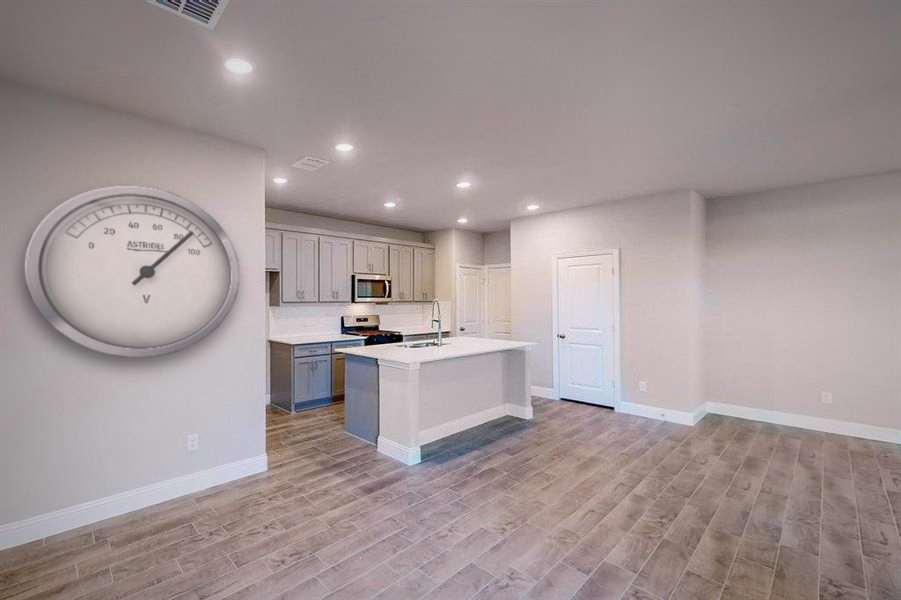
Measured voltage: 85 V
